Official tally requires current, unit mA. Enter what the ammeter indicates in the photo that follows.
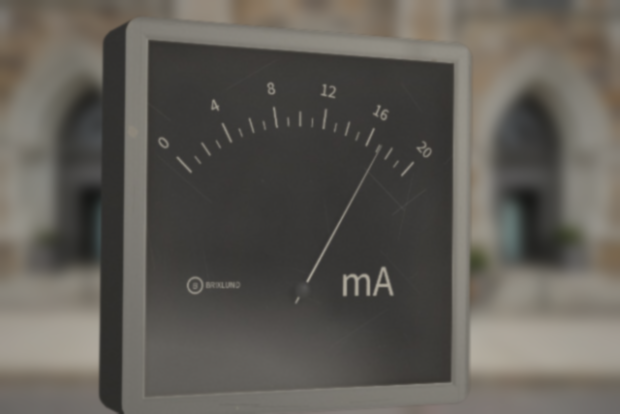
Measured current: 17 mA
